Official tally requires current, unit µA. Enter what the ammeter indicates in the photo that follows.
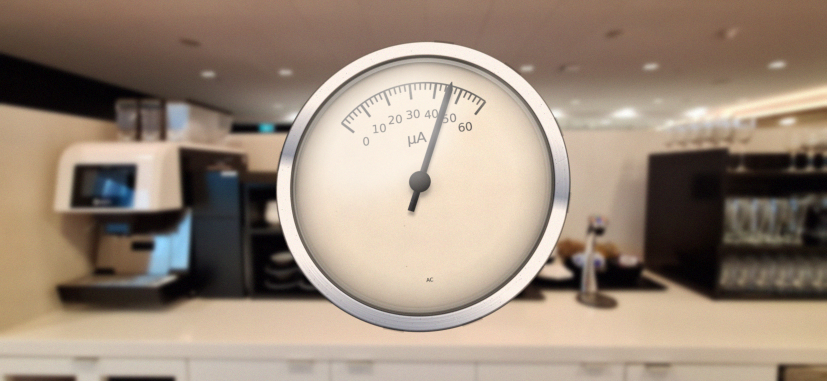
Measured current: 46 µA
